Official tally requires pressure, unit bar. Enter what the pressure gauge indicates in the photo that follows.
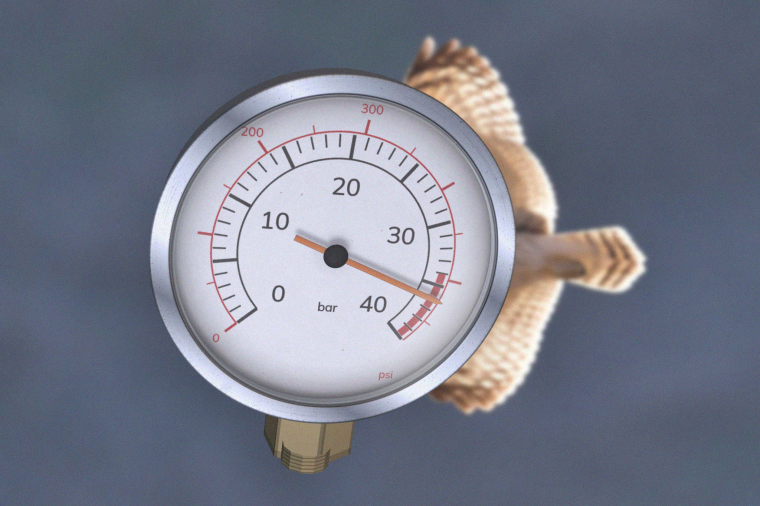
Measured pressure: 36 bar
